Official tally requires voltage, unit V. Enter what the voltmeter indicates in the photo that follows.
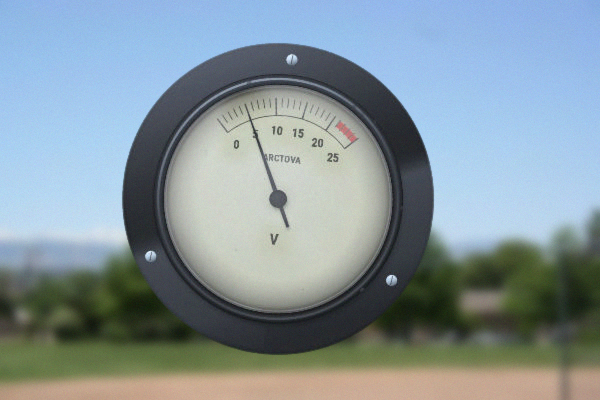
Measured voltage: 5 V
